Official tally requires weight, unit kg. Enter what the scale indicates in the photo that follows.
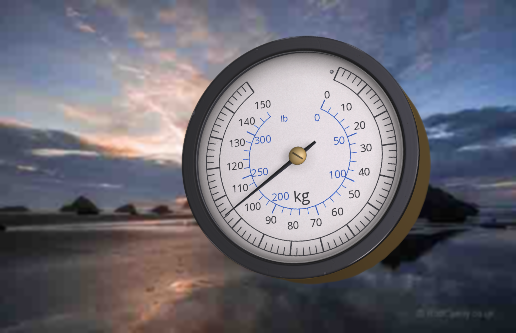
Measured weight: 104 kg
